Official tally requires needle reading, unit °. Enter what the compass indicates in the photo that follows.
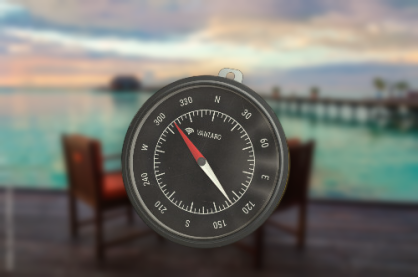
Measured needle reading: 310 °
